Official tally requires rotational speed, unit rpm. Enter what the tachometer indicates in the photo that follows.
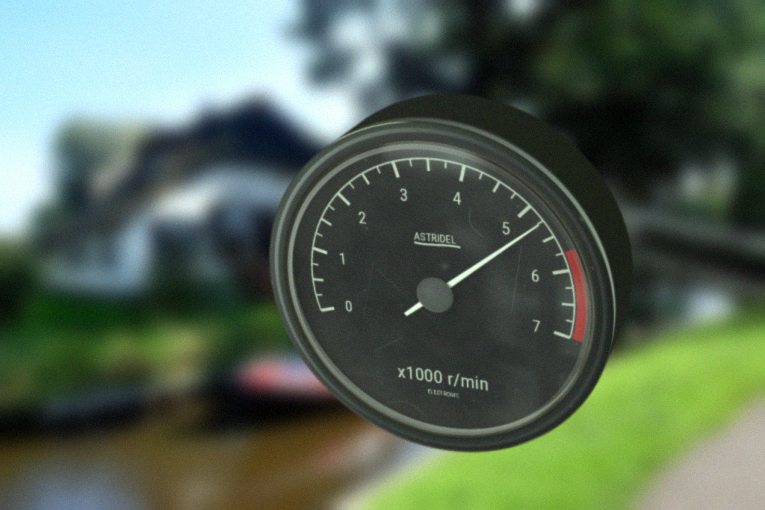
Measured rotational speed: 5250 rpm
